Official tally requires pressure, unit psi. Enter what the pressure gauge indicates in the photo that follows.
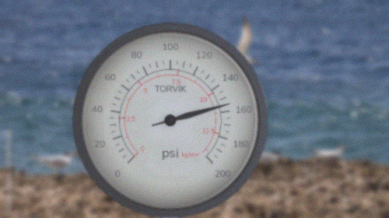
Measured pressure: 155 psi
